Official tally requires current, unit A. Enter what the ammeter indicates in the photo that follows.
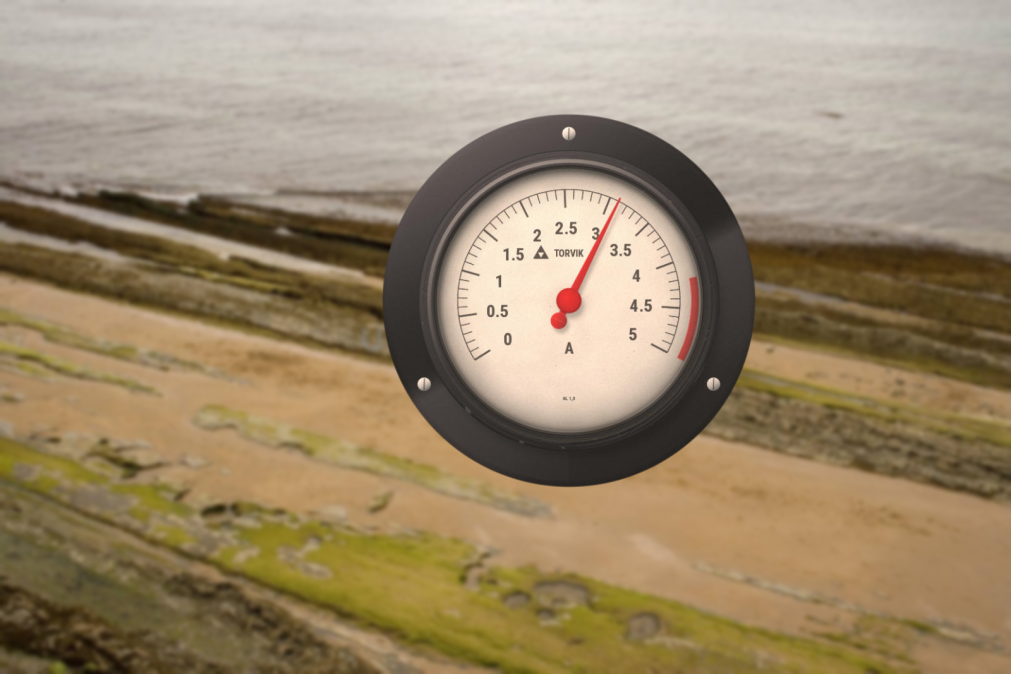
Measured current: 3.1 A
